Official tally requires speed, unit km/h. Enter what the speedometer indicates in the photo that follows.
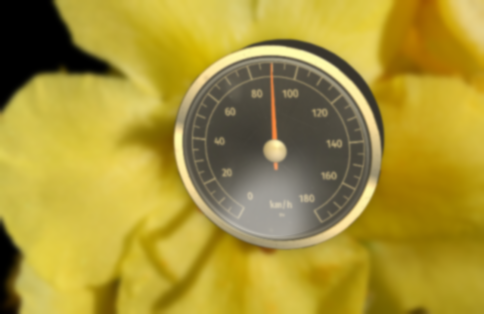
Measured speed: 90 km/h
